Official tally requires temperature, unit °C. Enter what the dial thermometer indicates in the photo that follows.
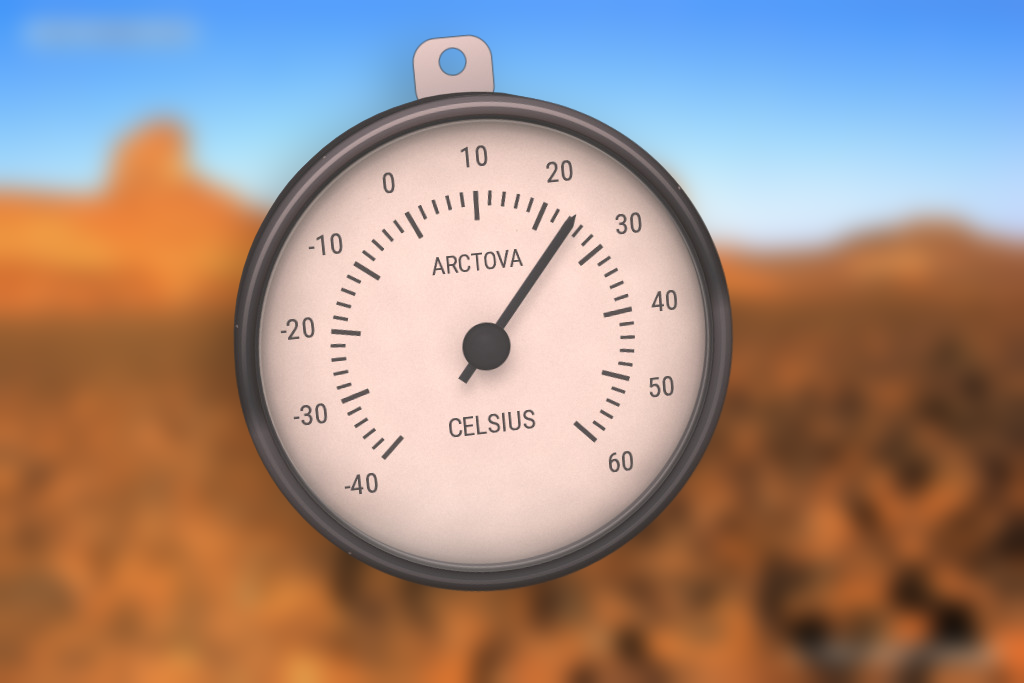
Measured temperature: 24 °C
